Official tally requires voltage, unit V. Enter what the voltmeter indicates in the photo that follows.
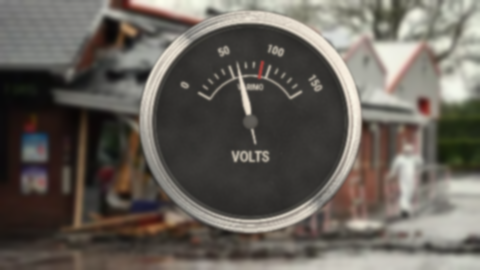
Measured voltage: 60 V
